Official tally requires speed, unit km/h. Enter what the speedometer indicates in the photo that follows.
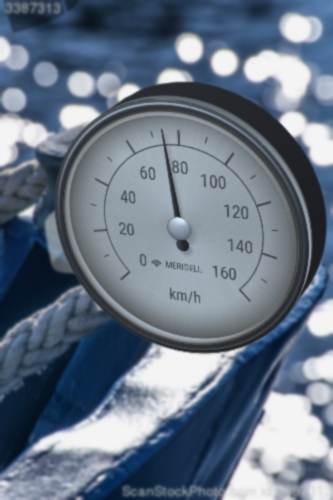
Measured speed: 75 km/h
